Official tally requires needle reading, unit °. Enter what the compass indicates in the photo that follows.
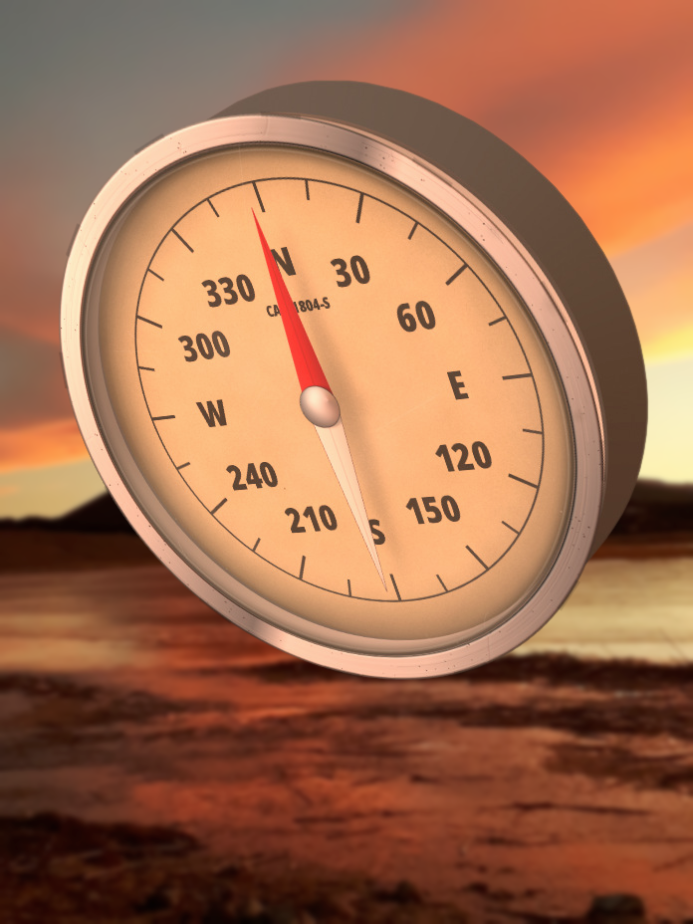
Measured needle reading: 0 °
